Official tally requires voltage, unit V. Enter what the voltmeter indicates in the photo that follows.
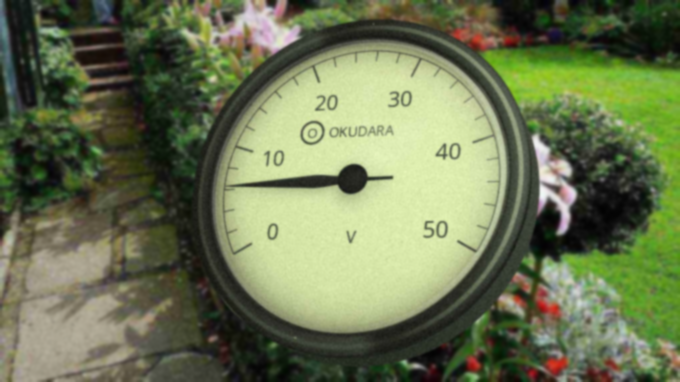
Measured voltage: 6 V
